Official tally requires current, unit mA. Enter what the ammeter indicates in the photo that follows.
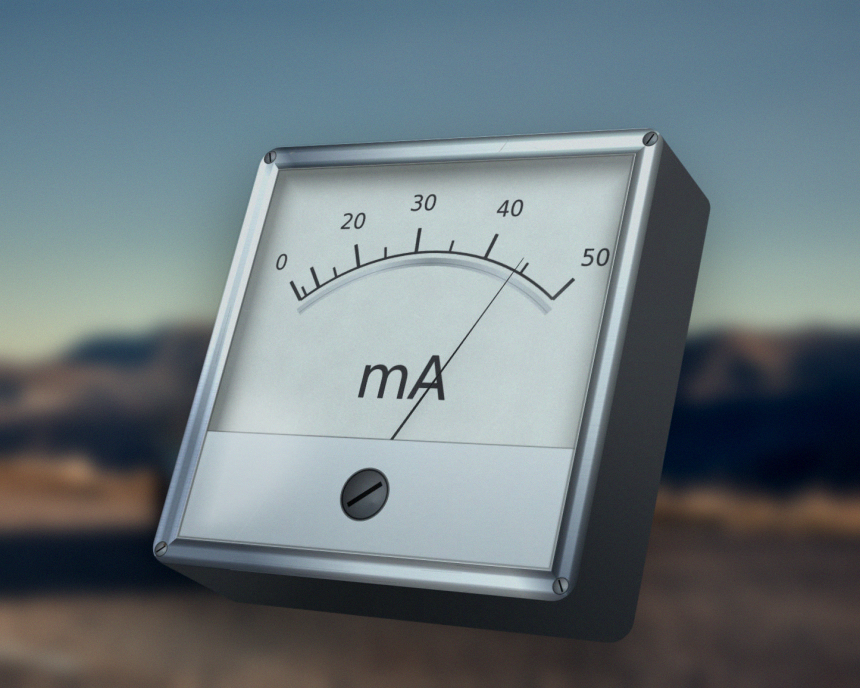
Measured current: 45 mA
